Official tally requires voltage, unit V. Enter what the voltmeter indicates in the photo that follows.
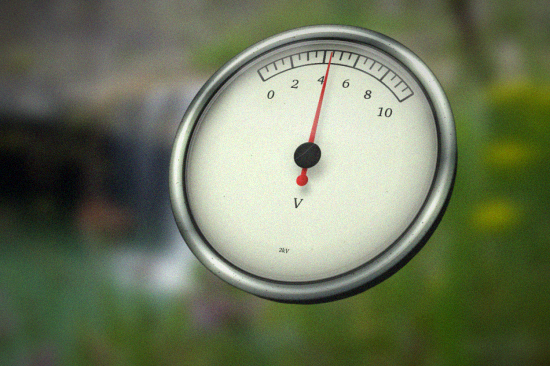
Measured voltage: 4.5 V
